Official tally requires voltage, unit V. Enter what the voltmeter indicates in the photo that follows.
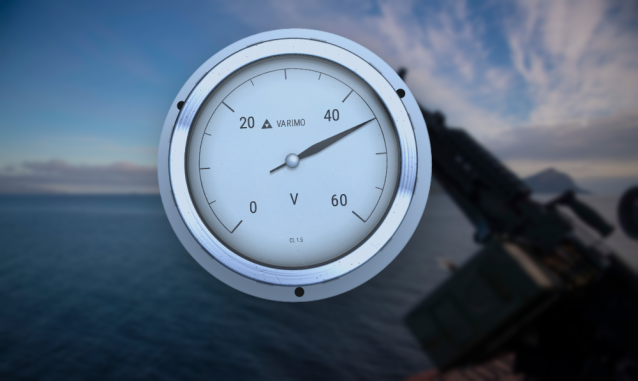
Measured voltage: 45 V
